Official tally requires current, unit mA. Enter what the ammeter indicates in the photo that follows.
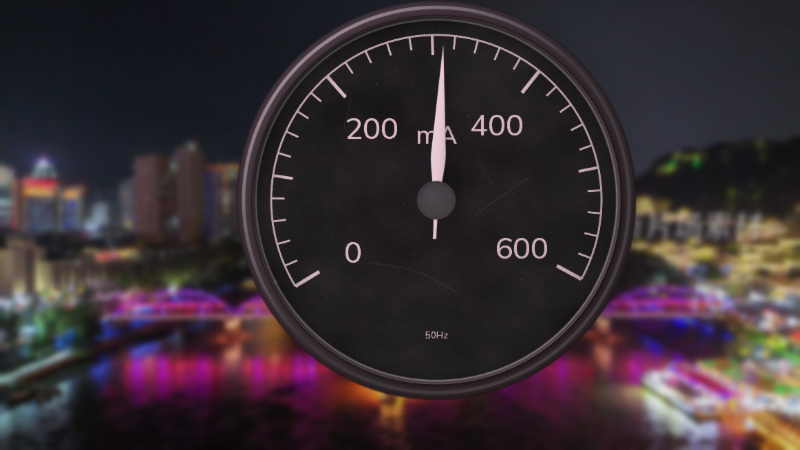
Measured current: 310 mA
